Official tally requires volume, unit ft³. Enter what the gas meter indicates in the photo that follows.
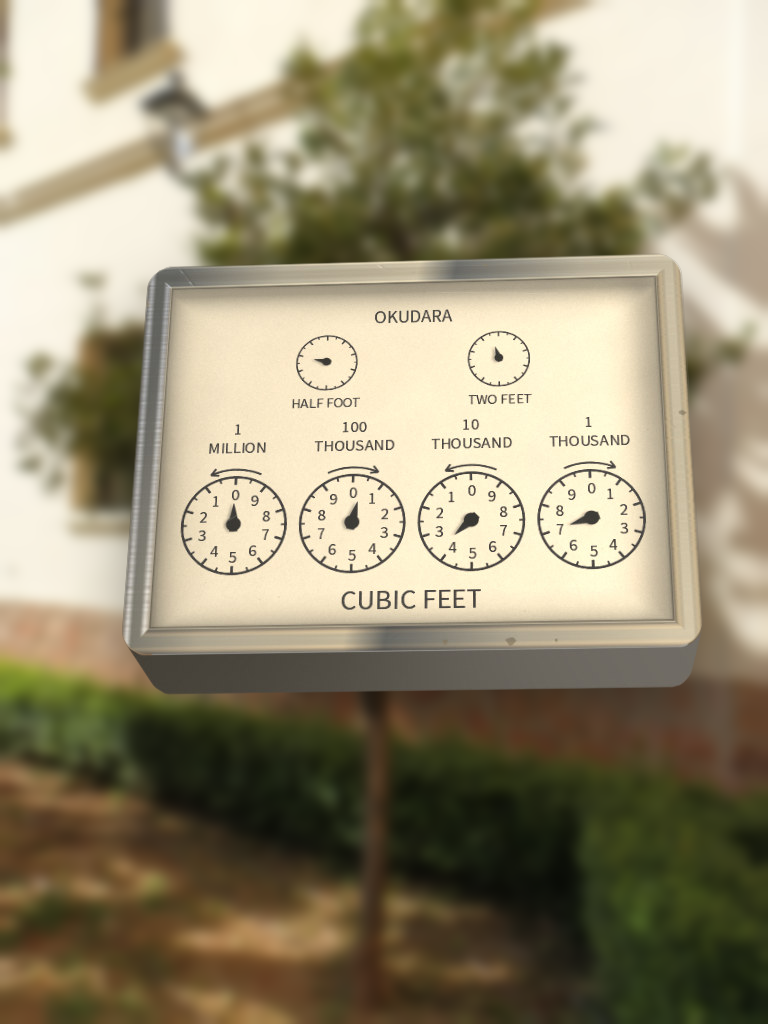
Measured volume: 3700 ft³
